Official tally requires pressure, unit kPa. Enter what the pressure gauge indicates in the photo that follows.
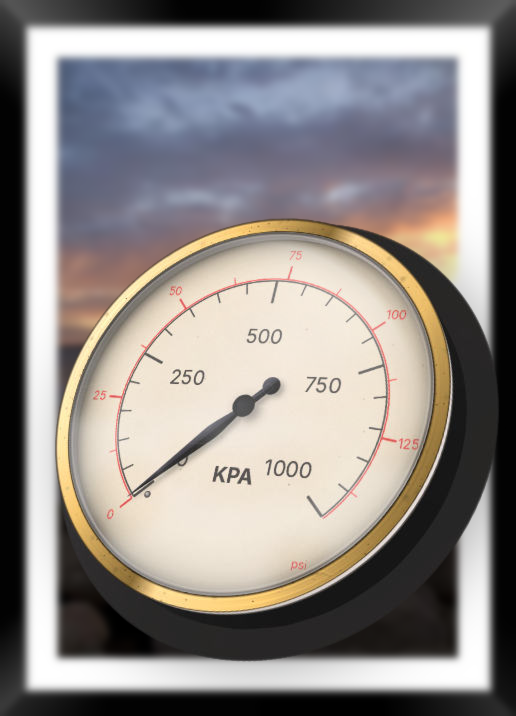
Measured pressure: 0 kPa
